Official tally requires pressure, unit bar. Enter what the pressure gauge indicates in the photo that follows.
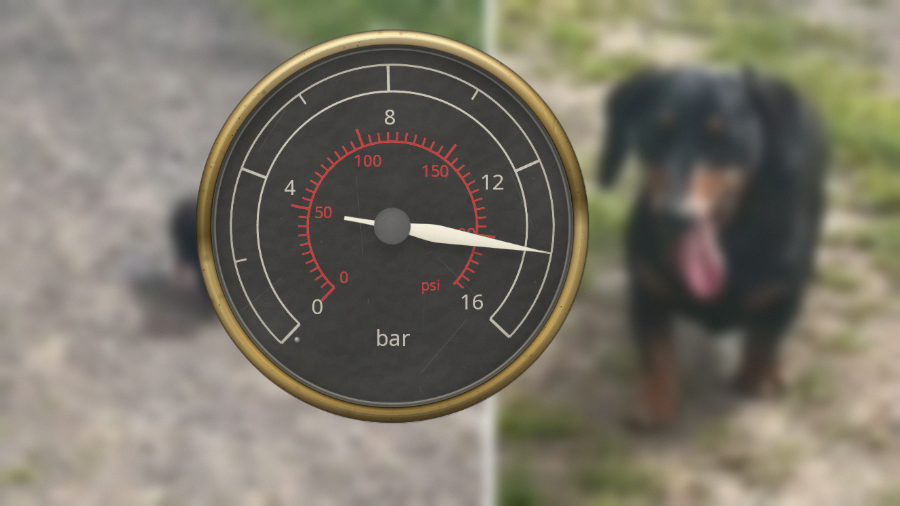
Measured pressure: 14 bar
